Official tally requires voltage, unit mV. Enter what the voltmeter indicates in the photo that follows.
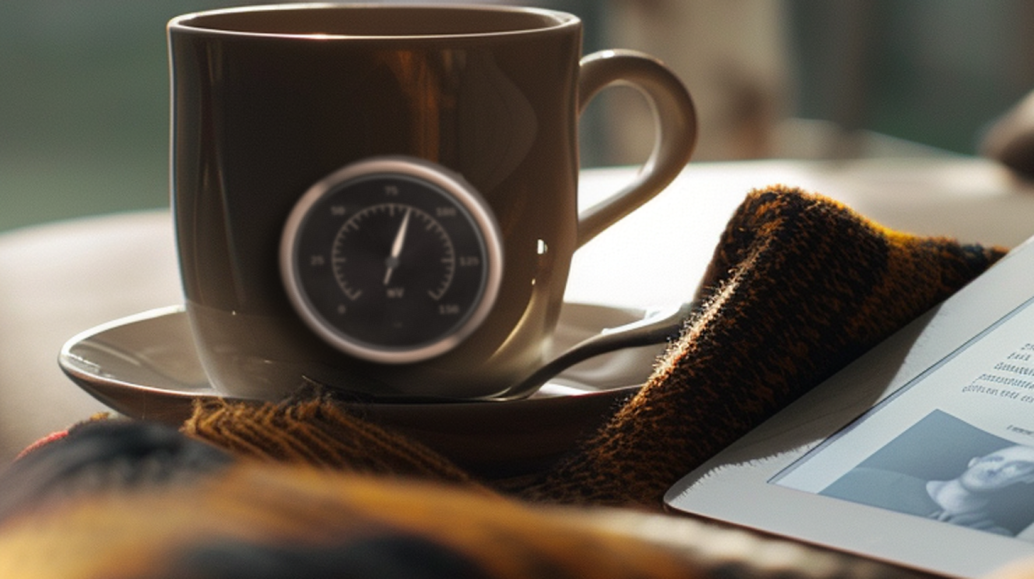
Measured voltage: 85 mV
